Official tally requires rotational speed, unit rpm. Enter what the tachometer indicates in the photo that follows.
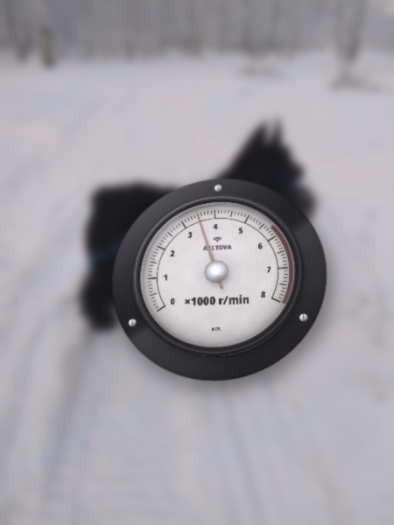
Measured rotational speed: 3500 rpm
